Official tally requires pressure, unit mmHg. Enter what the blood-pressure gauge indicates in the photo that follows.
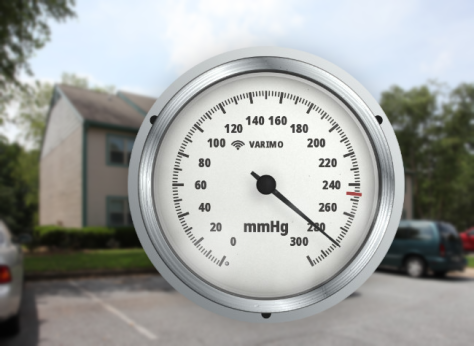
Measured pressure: 280 mmHg
